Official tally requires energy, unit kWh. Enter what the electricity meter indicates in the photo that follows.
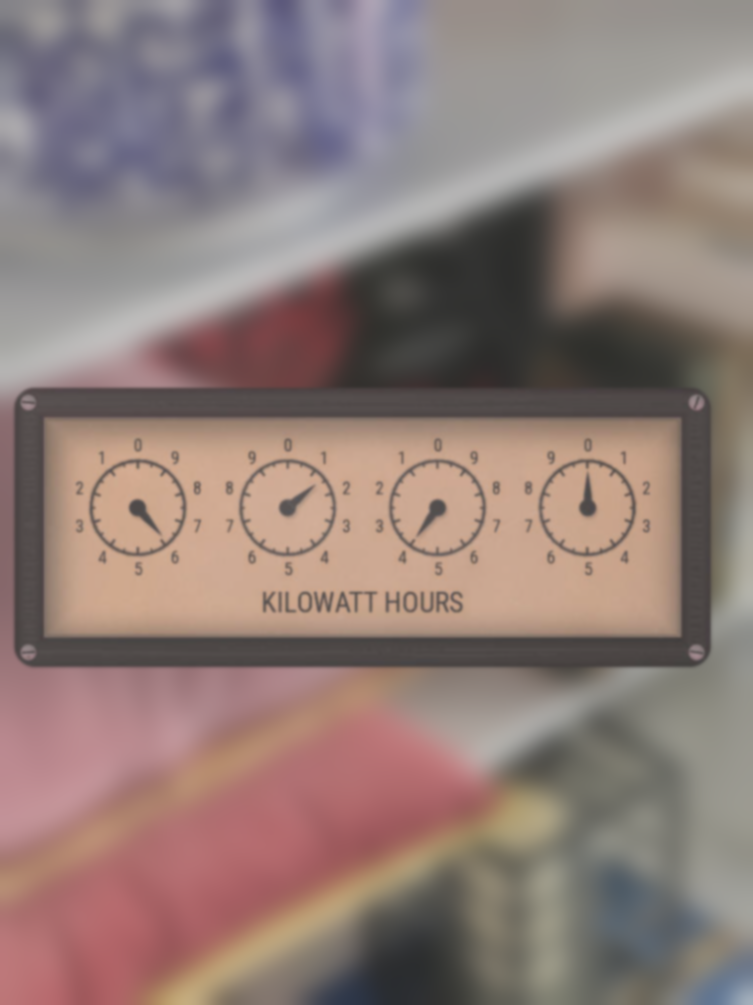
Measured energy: 6140 kWh
